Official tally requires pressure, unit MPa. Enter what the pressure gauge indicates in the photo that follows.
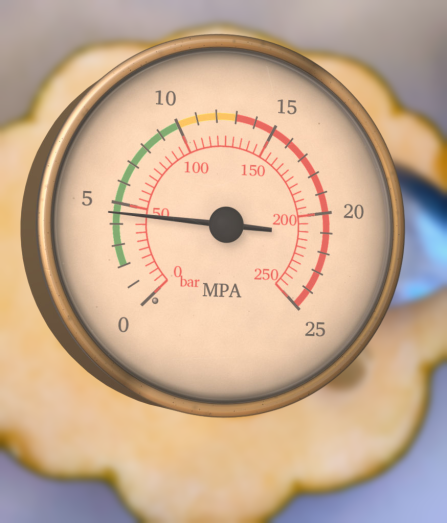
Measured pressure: 4.5 MPa
